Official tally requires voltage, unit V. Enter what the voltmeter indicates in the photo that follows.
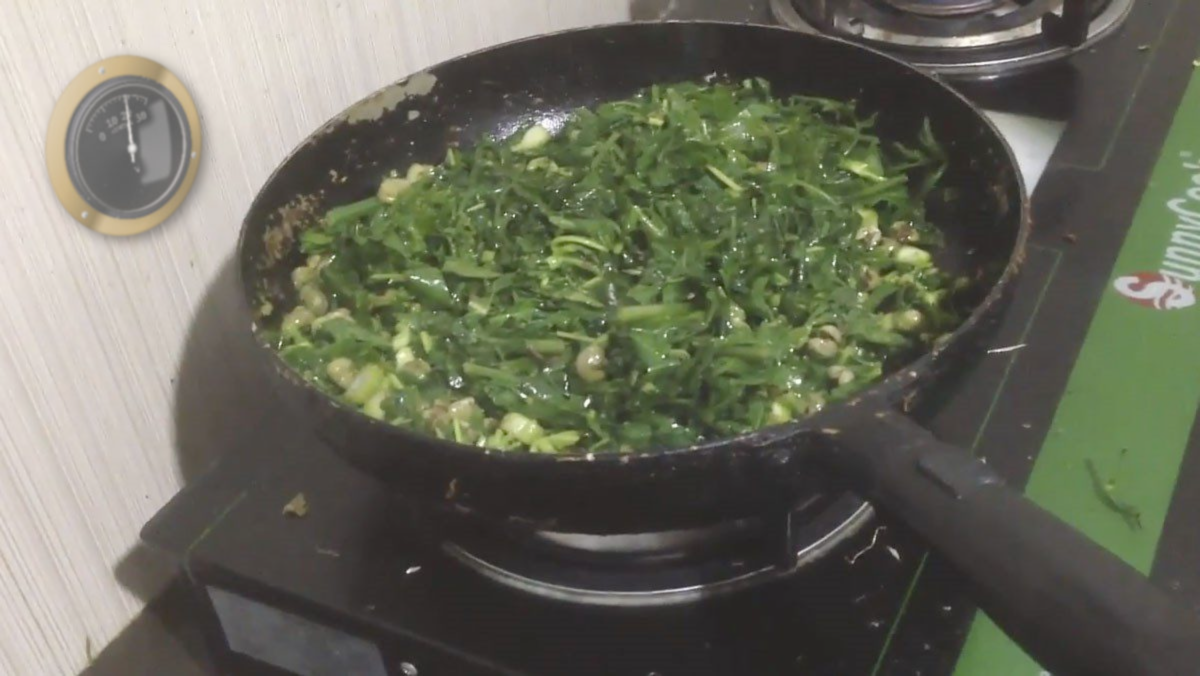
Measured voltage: 20 V
